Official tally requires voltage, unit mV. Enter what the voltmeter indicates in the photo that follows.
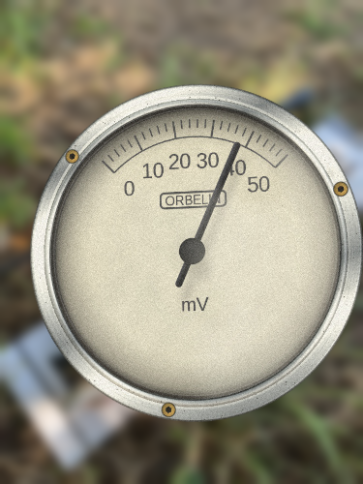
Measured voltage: 38 mV
